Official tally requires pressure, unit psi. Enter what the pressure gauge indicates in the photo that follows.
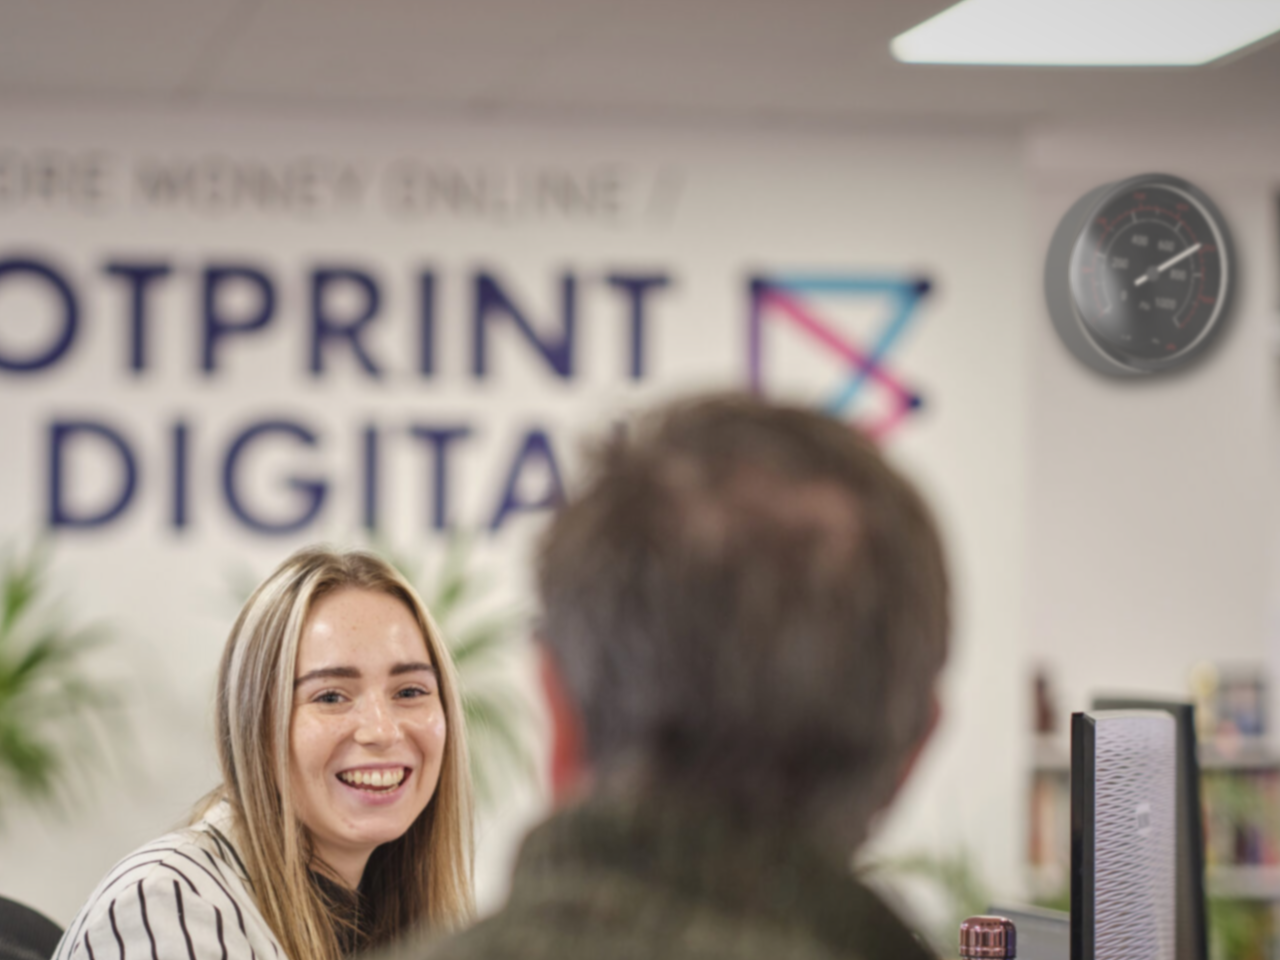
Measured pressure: 700 psi
